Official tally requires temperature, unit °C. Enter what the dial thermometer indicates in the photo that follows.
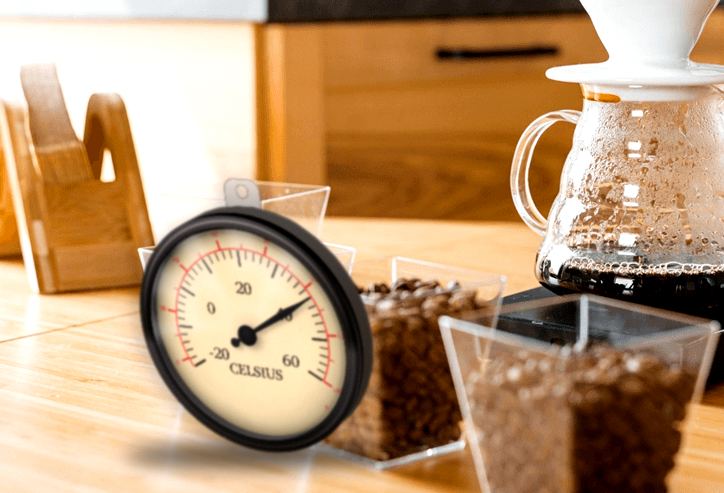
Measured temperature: 40 °C
